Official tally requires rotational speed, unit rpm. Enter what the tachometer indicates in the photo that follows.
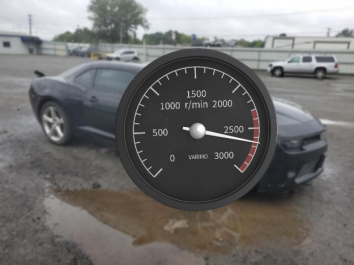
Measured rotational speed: 2650 rpm
